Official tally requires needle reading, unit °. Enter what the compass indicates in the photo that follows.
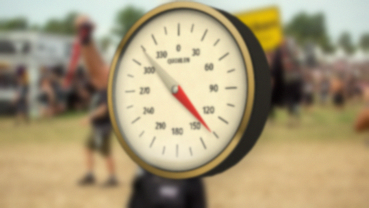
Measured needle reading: 135 °
